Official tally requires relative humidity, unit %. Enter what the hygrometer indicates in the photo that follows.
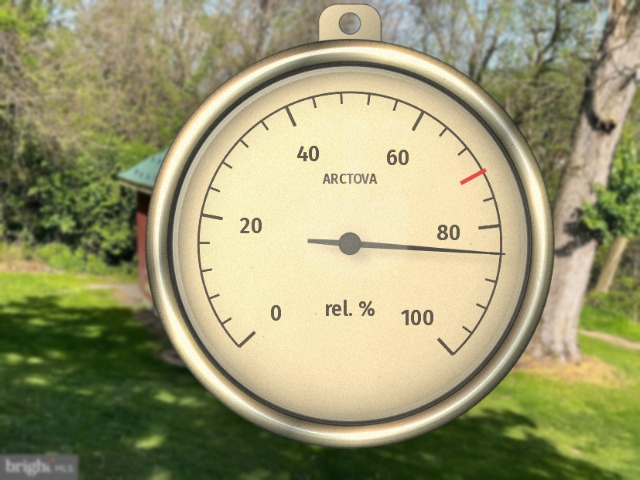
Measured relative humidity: 84 %
